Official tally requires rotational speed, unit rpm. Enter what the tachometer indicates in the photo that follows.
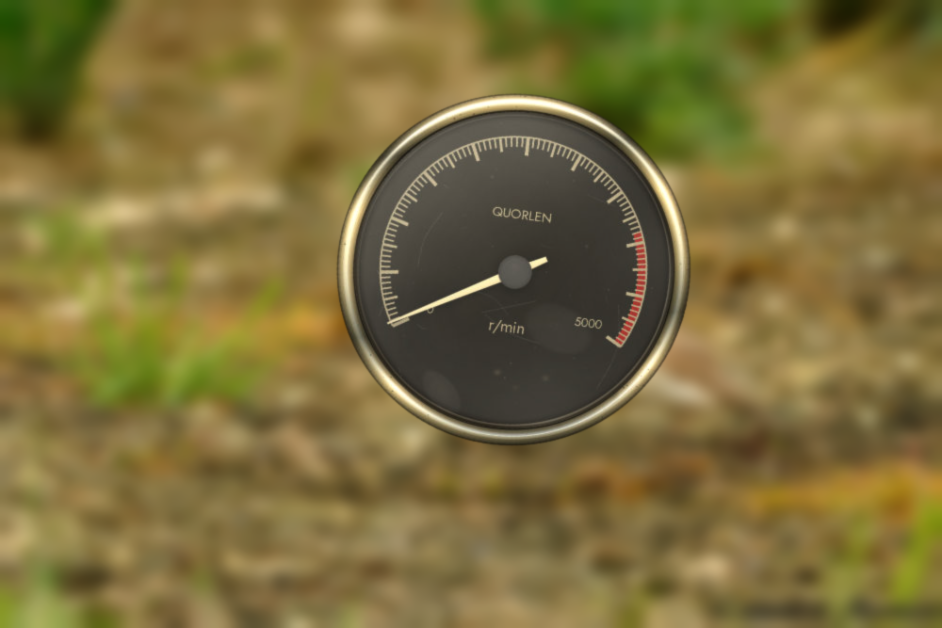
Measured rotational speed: 50 rpm
